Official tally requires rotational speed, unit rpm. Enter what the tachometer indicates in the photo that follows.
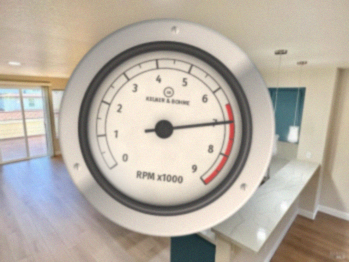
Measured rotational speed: 7000 rpm
